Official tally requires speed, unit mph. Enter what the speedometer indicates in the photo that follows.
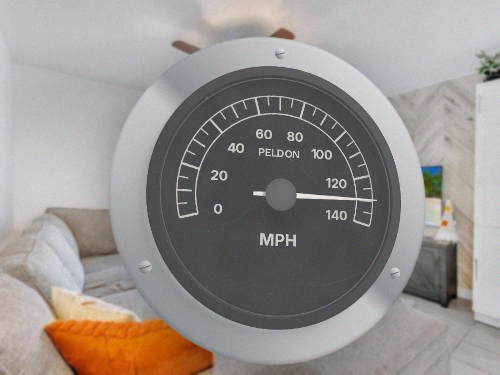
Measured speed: 130 mph
